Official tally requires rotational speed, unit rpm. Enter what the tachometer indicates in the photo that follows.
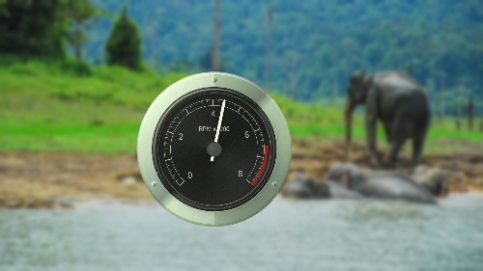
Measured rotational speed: 4400 rpm
